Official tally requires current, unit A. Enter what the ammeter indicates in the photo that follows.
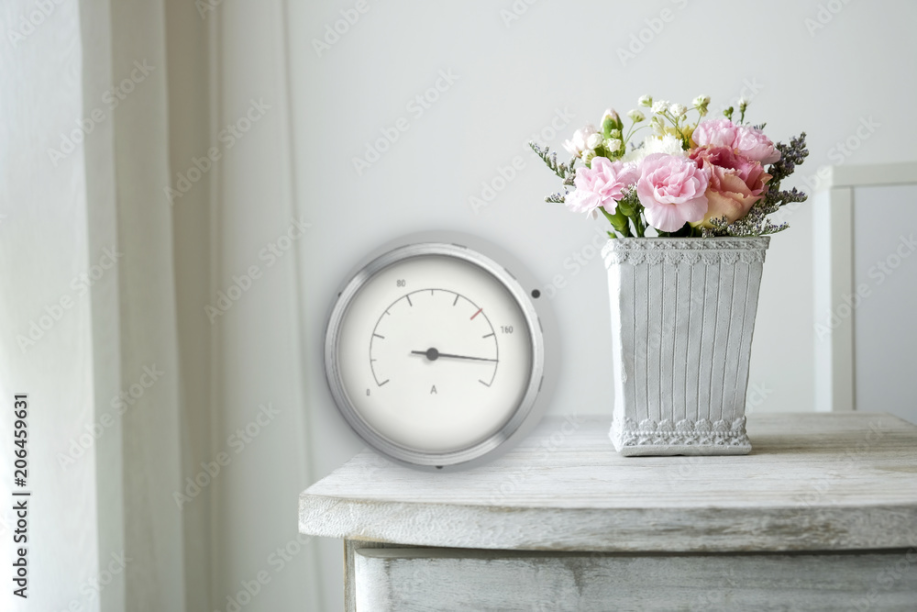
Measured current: 180 A
